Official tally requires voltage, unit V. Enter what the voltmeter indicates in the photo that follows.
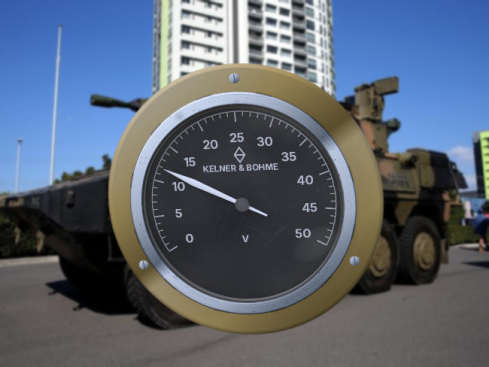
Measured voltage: 12 V
